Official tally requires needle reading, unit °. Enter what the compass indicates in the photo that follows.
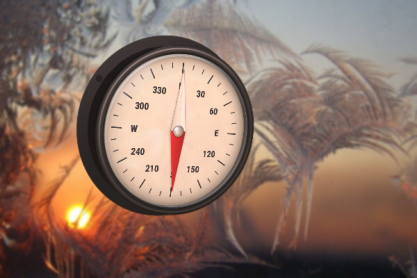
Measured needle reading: 180 °
